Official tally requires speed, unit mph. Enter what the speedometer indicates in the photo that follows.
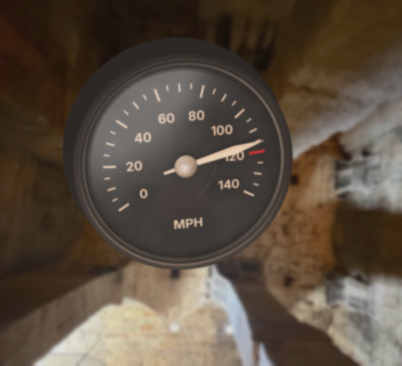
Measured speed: 115 mph
